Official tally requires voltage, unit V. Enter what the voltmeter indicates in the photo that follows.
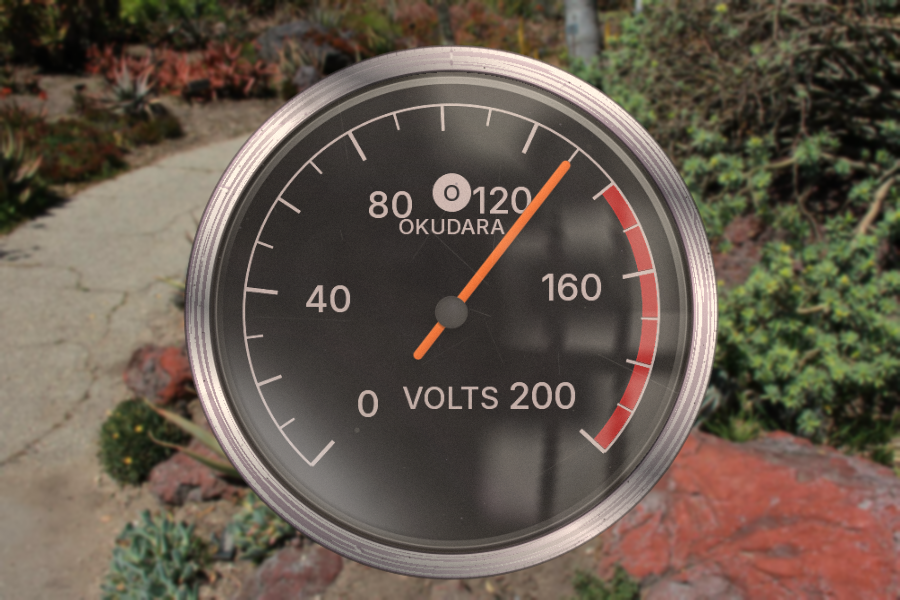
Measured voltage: 130 V
